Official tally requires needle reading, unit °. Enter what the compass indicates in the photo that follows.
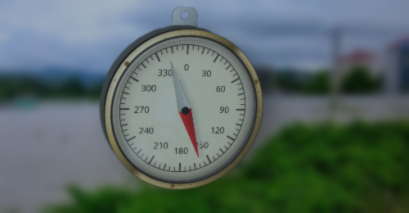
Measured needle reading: 160 °
